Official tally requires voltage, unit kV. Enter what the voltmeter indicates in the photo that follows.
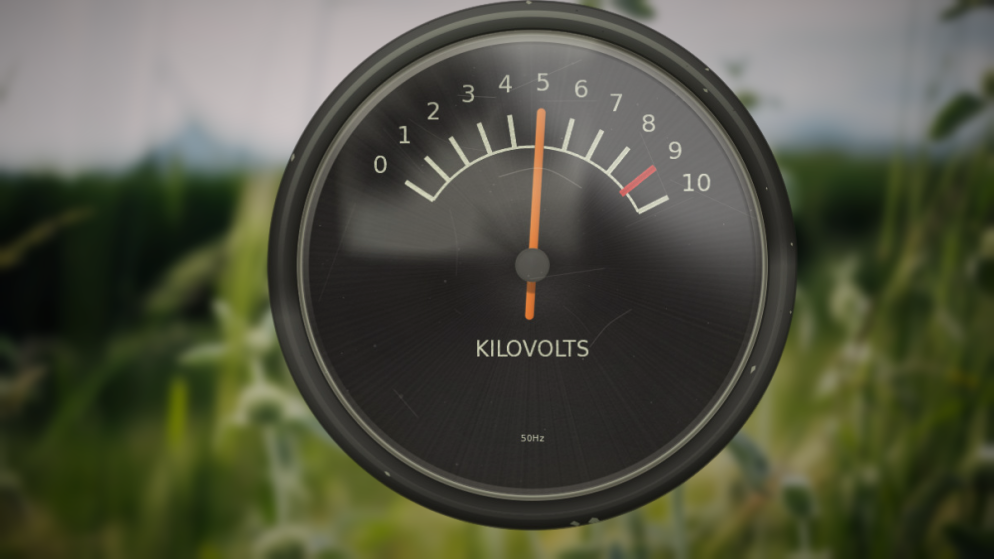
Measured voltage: 5 kV
